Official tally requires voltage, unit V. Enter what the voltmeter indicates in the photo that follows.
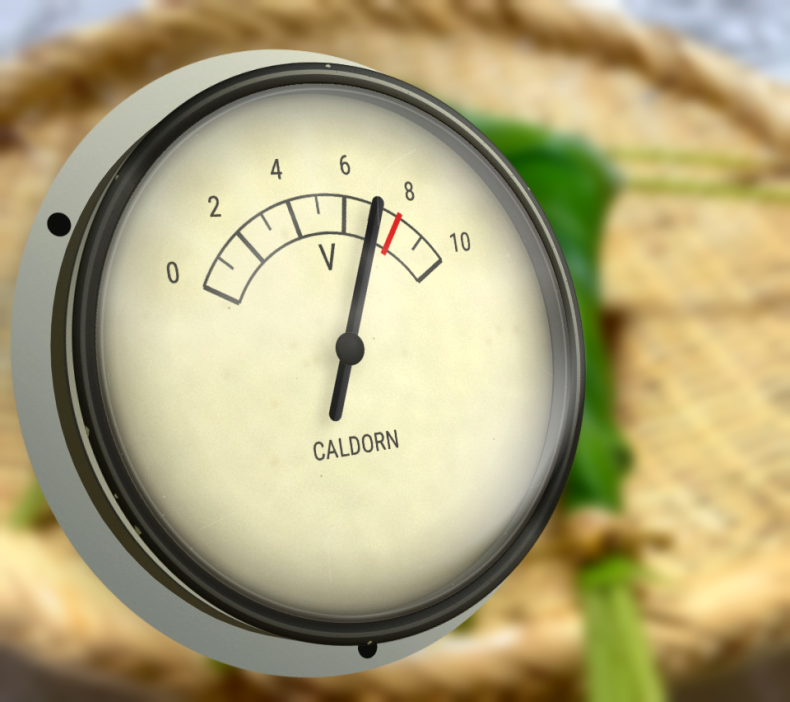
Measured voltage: 7 V
